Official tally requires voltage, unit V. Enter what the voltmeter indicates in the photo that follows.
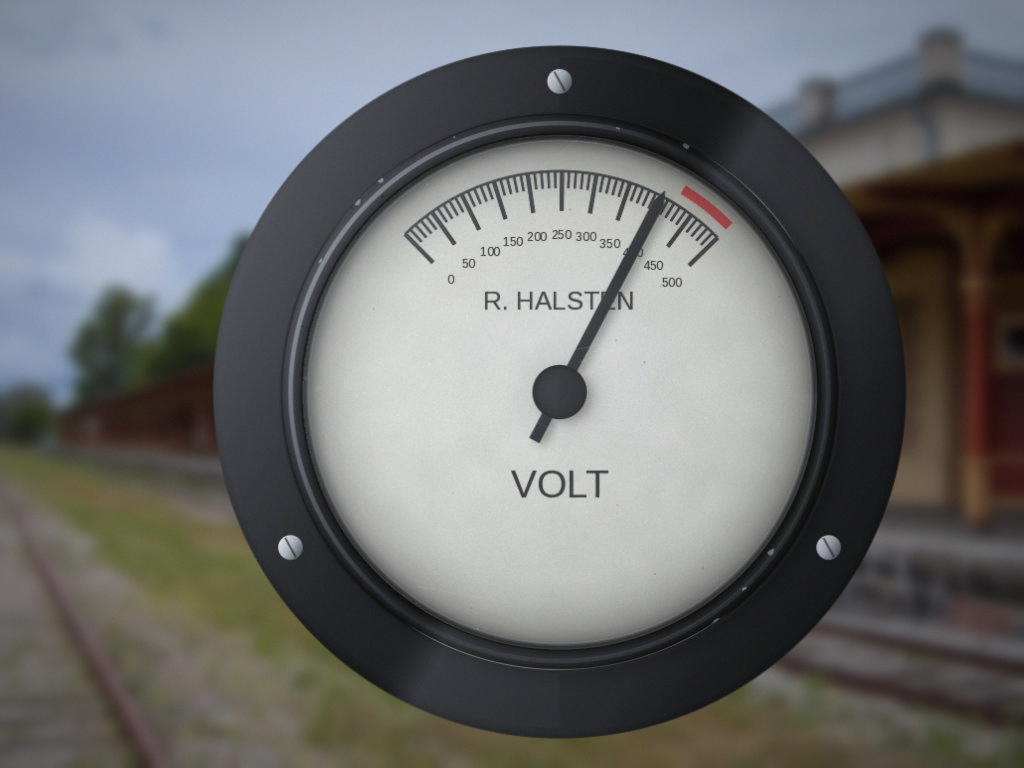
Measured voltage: 400 V
